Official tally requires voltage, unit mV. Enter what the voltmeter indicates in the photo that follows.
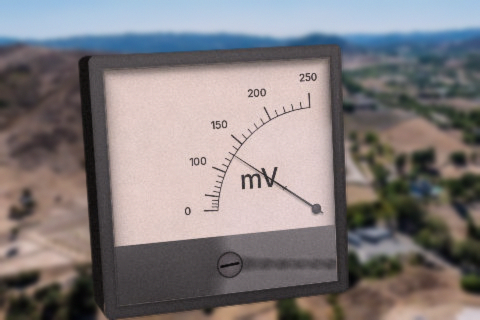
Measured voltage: 130 mV
